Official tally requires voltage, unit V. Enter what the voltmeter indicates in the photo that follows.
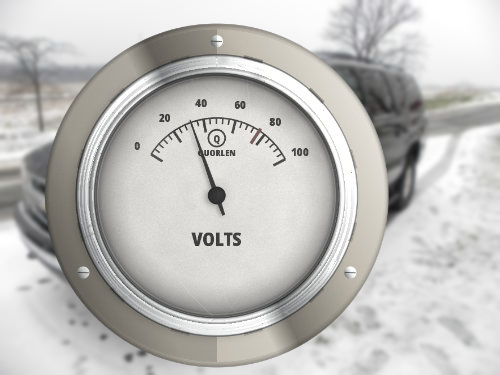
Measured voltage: 32 V
